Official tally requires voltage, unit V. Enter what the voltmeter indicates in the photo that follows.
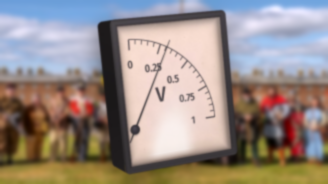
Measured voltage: 0.3 V
